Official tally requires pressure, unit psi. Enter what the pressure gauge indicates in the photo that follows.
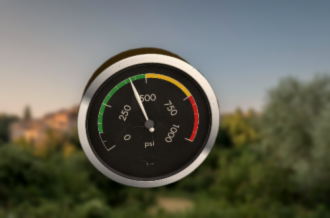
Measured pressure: 425 psi
